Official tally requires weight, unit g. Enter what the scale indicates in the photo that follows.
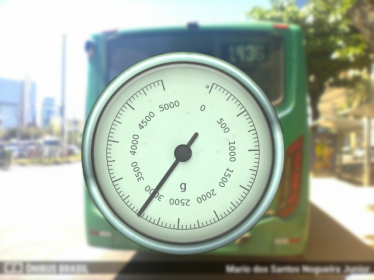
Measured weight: 3000 g
